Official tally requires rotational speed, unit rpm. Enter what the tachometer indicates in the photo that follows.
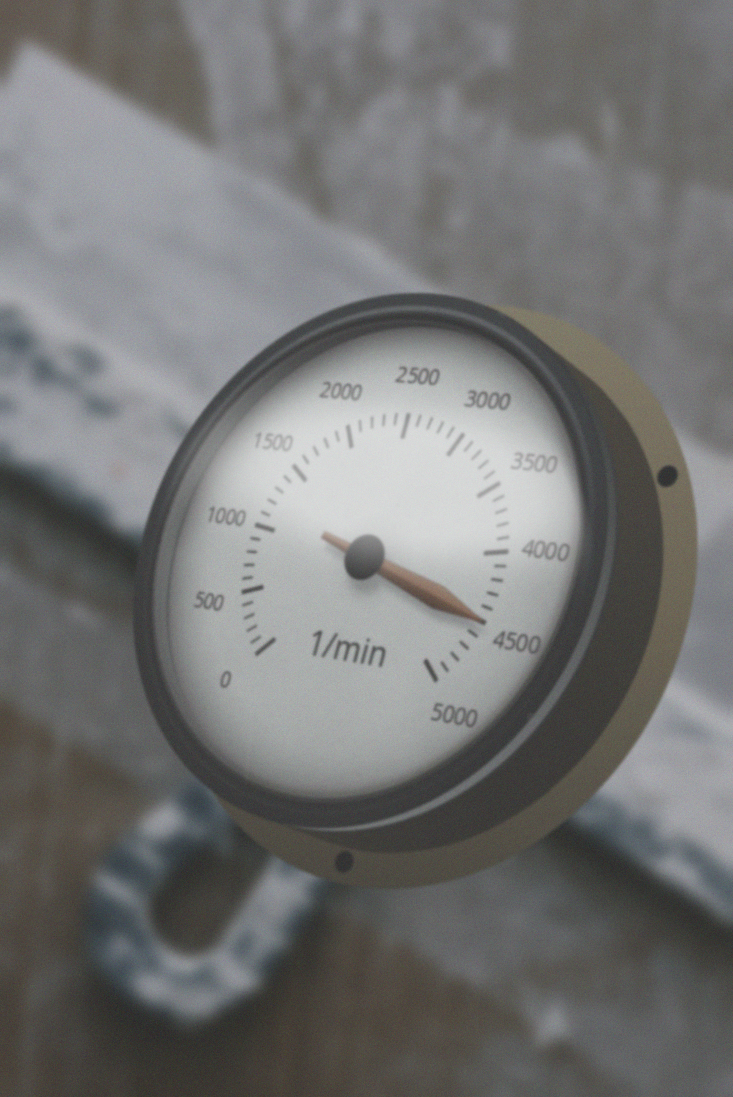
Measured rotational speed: 4500 rpm
